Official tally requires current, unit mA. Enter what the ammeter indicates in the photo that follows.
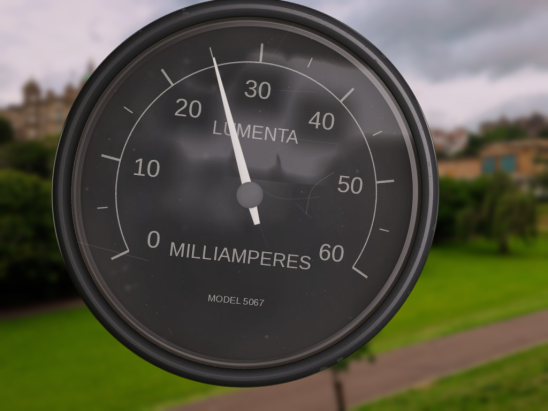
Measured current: 25 mA
